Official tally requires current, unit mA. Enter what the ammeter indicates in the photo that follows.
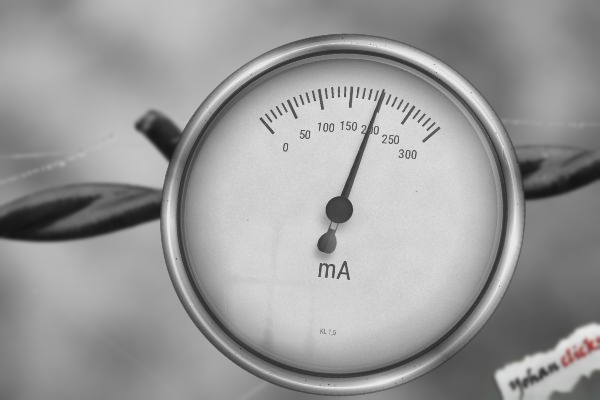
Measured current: 200 mA
